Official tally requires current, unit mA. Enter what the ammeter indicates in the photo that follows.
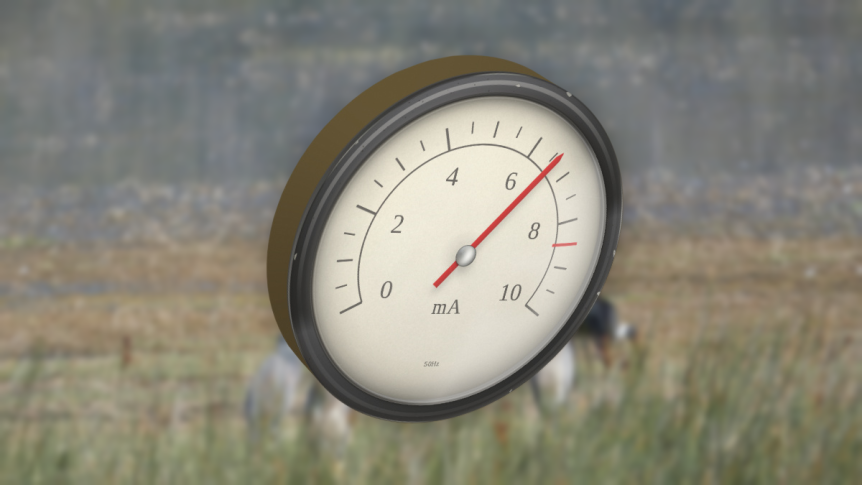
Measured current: 6.5 mA
